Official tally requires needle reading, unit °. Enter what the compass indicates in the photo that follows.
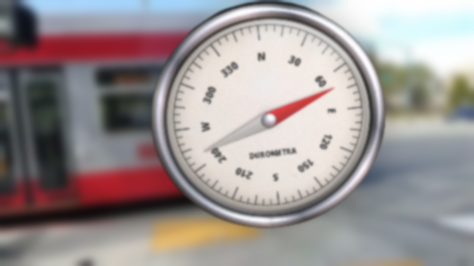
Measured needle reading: 70 °
